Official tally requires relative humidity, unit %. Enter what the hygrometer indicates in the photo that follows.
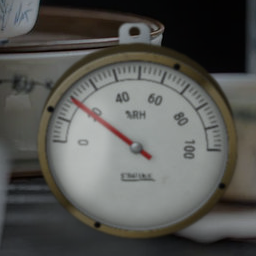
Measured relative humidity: 20 %
